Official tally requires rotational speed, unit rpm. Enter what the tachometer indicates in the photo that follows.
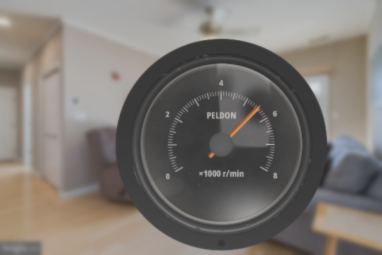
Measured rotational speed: 5500 rpm
